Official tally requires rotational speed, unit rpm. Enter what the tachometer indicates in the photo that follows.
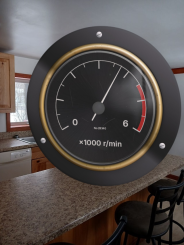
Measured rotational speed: 3750 rpm
